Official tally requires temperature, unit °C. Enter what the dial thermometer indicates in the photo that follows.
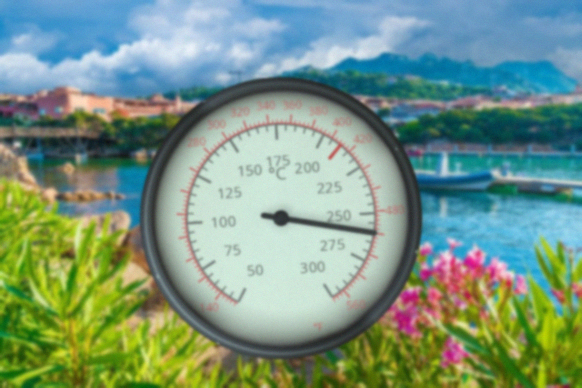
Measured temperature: 260 °C
